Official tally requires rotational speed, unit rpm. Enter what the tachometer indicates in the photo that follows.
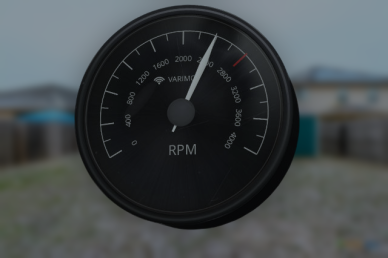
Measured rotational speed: 2400 rpm
